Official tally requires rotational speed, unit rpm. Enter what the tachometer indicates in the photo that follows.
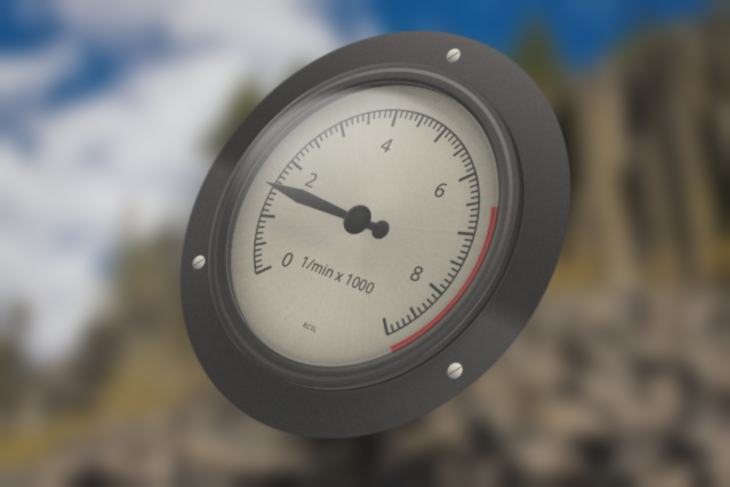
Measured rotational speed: 1500 rpm
